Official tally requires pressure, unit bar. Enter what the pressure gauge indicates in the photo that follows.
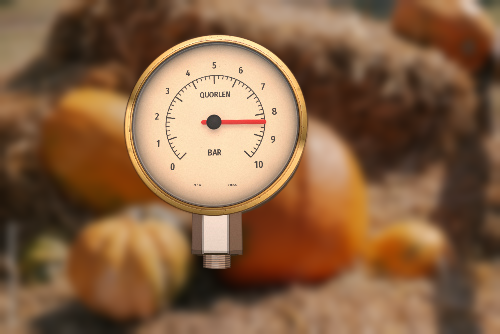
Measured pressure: 8.4 bar
